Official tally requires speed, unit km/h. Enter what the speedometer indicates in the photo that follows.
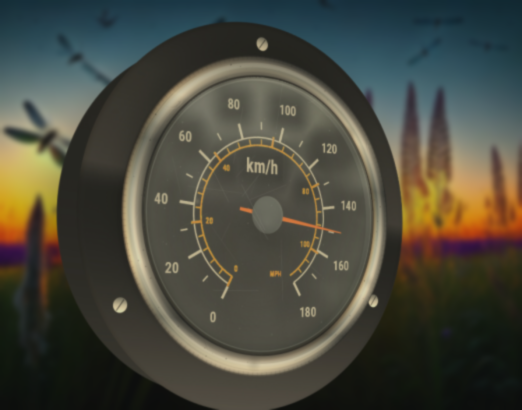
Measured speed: 150 km/h
